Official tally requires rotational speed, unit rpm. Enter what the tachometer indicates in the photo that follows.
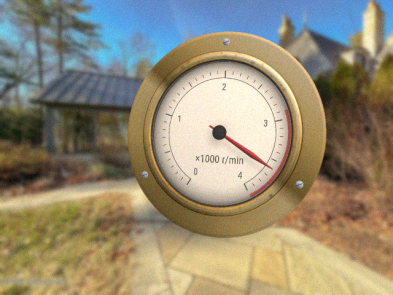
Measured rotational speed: 3600 rpm
